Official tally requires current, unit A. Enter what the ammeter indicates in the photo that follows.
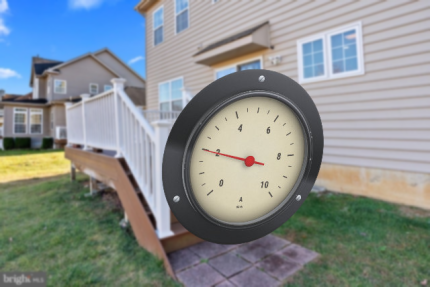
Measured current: 2 A
